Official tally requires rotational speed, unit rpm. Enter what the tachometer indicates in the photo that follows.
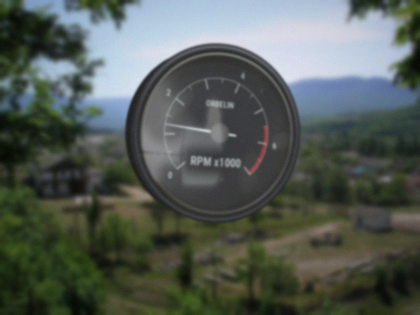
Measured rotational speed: 1250 rpm
